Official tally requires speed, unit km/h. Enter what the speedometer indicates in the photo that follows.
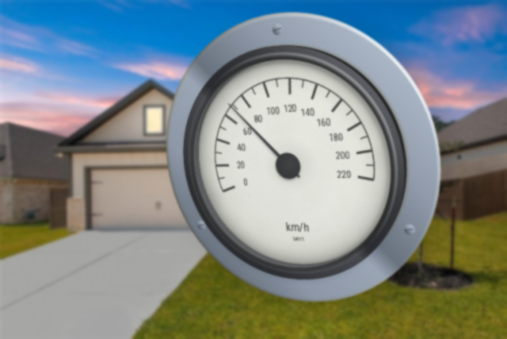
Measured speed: 70 km/h
